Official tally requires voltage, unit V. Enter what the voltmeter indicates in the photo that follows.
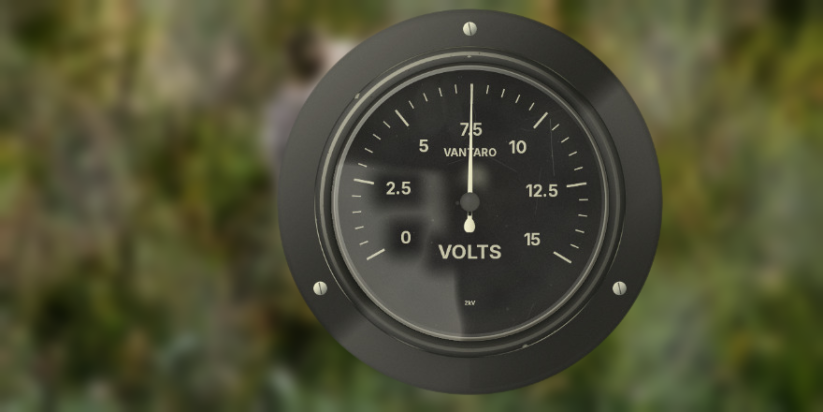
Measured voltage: 7.5 V
